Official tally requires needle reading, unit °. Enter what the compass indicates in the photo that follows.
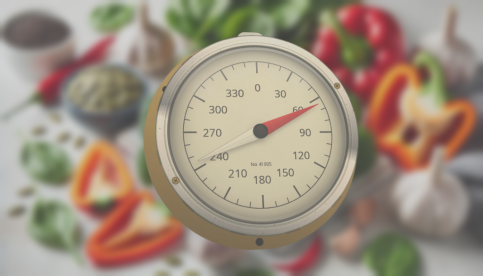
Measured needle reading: 65 °
